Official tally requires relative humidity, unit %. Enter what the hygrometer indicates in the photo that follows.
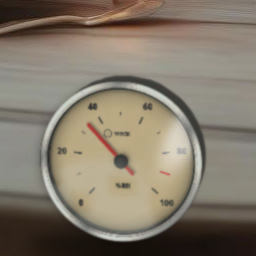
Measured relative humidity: 35 %
